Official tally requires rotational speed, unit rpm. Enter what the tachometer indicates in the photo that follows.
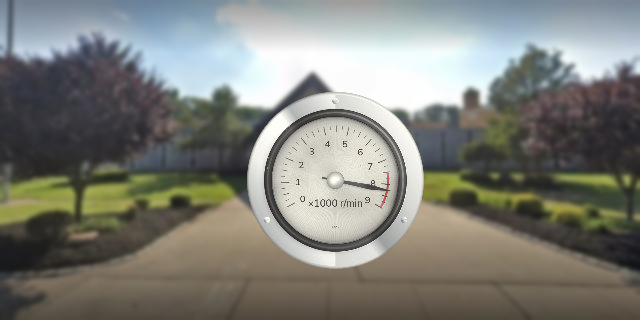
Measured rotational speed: 8250 rpm
